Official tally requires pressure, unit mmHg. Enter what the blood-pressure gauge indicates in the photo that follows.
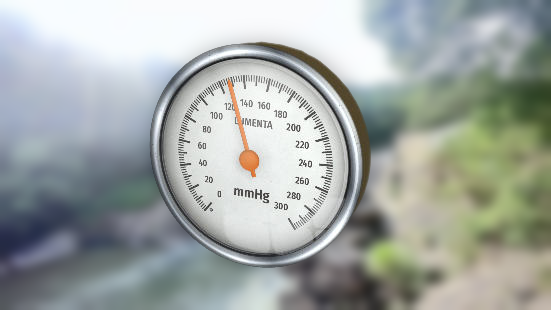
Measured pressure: 130 mmHg
